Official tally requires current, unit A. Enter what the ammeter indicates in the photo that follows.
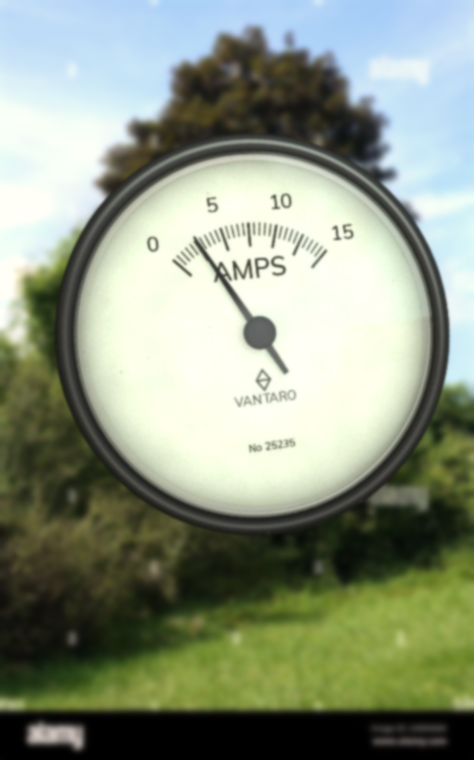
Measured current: 2.5 A
